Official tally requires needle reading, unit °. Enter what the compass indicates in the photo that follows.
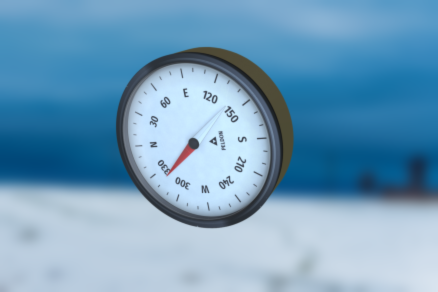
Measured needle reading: 320 °
